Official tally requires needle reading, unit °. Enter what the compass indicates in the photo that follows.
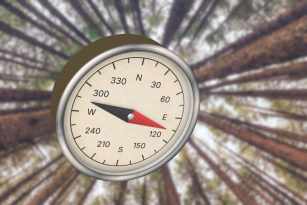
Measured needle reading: 105 °
